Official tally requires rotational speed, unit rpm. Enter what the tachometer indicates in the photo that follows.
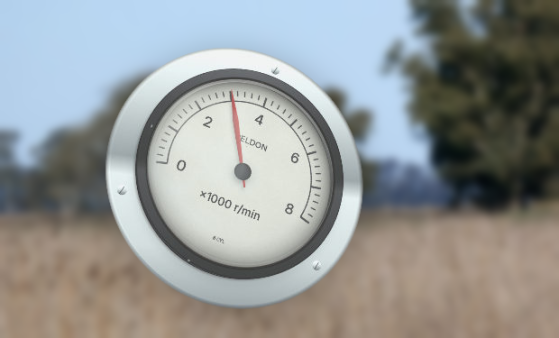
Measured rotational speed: 3000 rpm
